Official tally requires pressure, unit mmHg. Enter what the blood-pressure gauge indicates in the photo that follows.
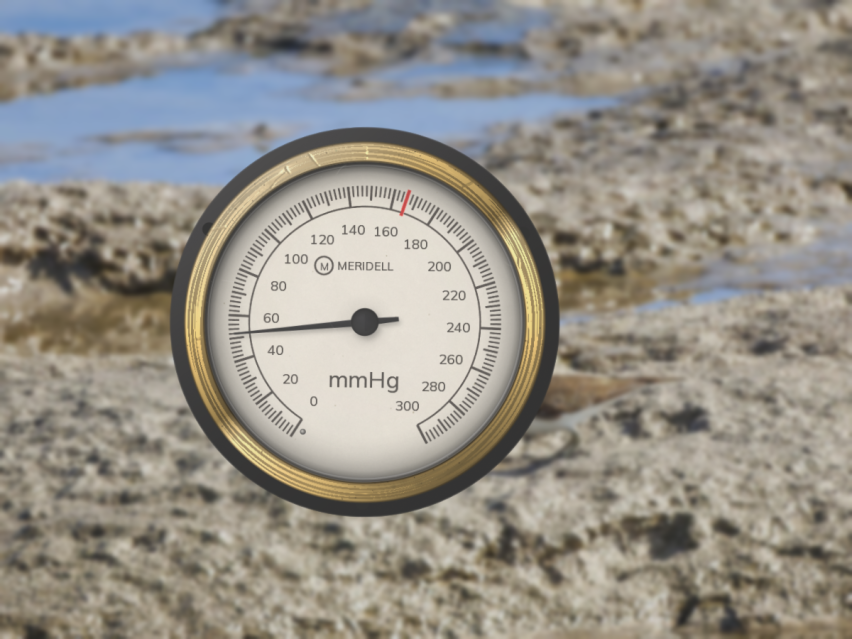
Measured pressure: 52 mmHg
